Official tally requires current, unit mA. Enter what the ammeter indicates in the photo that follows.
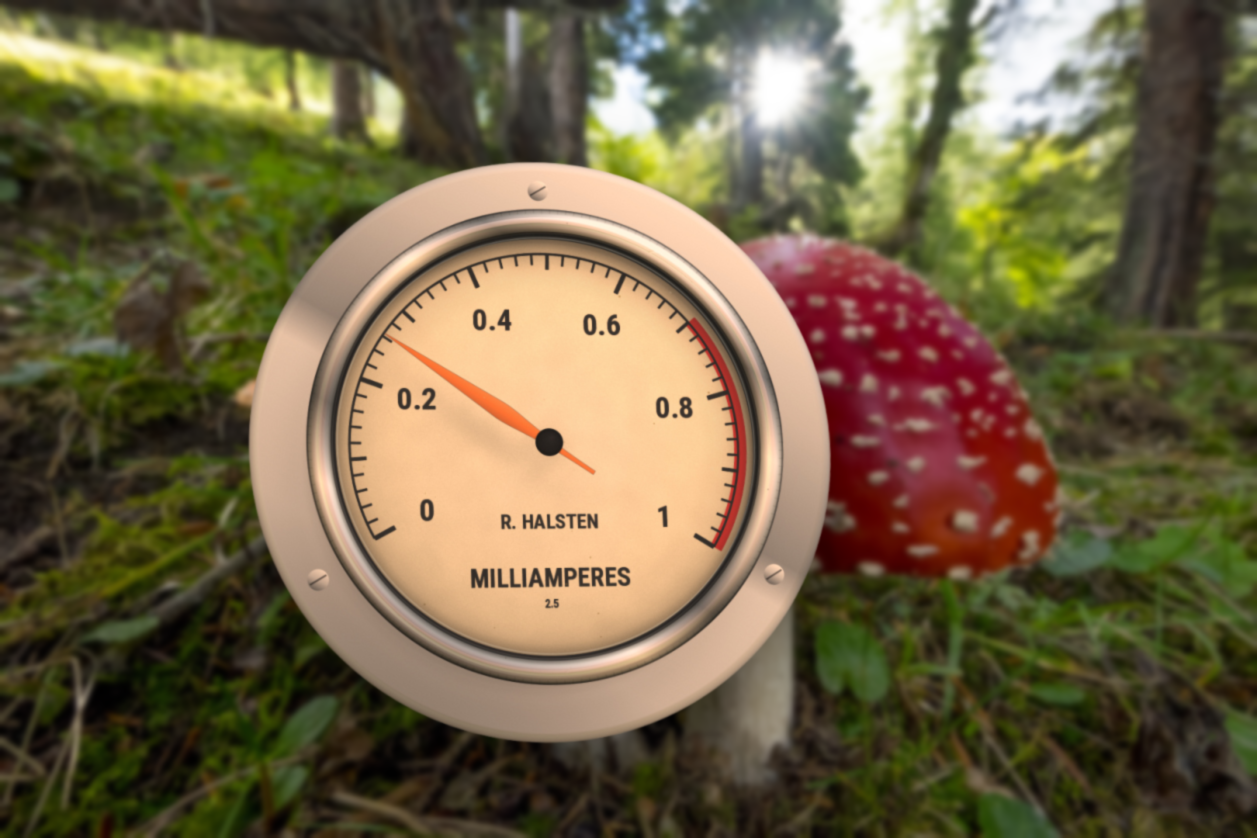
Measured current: 0.26 mA
